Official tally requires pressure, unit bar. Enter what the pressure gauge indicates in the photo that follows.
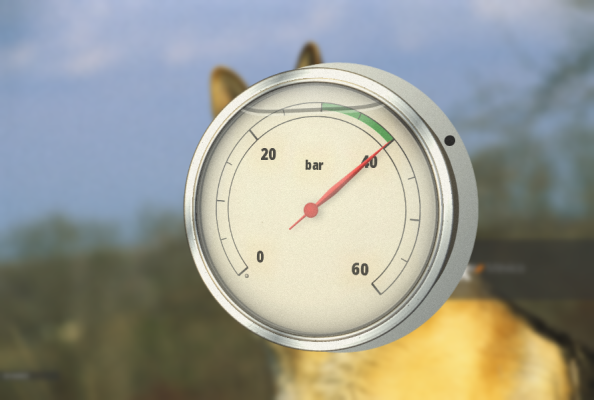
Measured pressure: 40 bar
